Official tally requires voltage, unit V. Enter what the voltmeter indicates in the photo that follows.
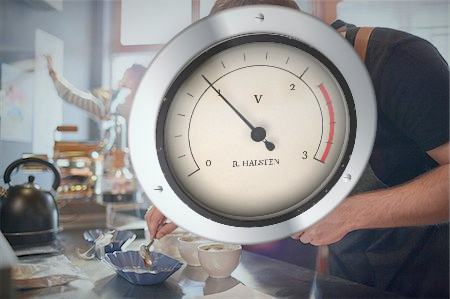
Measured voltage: 1 V
